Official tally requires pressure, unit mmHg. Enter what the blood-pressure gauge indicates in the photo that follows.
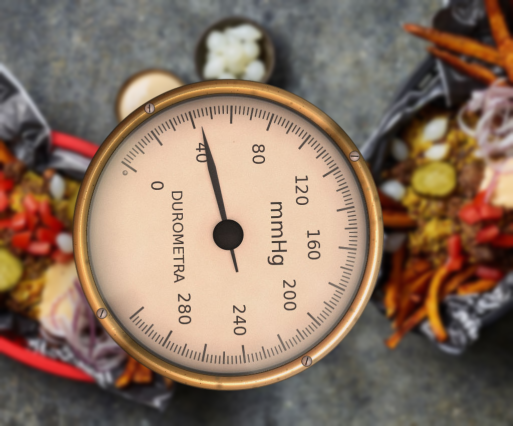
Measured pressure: 44 mmHg
